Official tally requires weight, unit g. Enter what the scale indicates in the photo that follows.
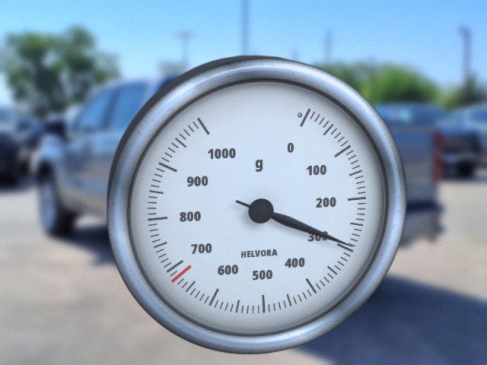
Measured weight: 290 g
